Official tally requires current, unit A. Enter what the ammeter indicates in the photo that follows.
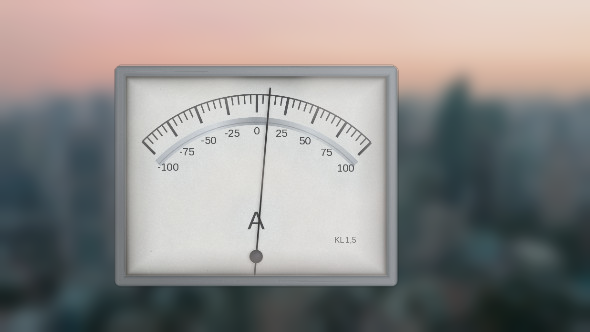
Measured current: 10 A
